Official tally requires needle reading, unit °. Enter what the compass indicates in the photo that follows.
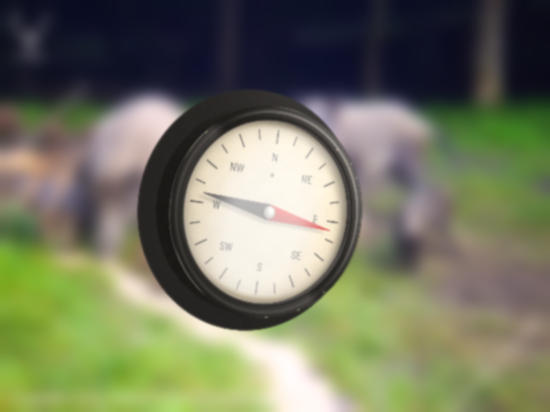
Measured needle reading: 97.5 °
